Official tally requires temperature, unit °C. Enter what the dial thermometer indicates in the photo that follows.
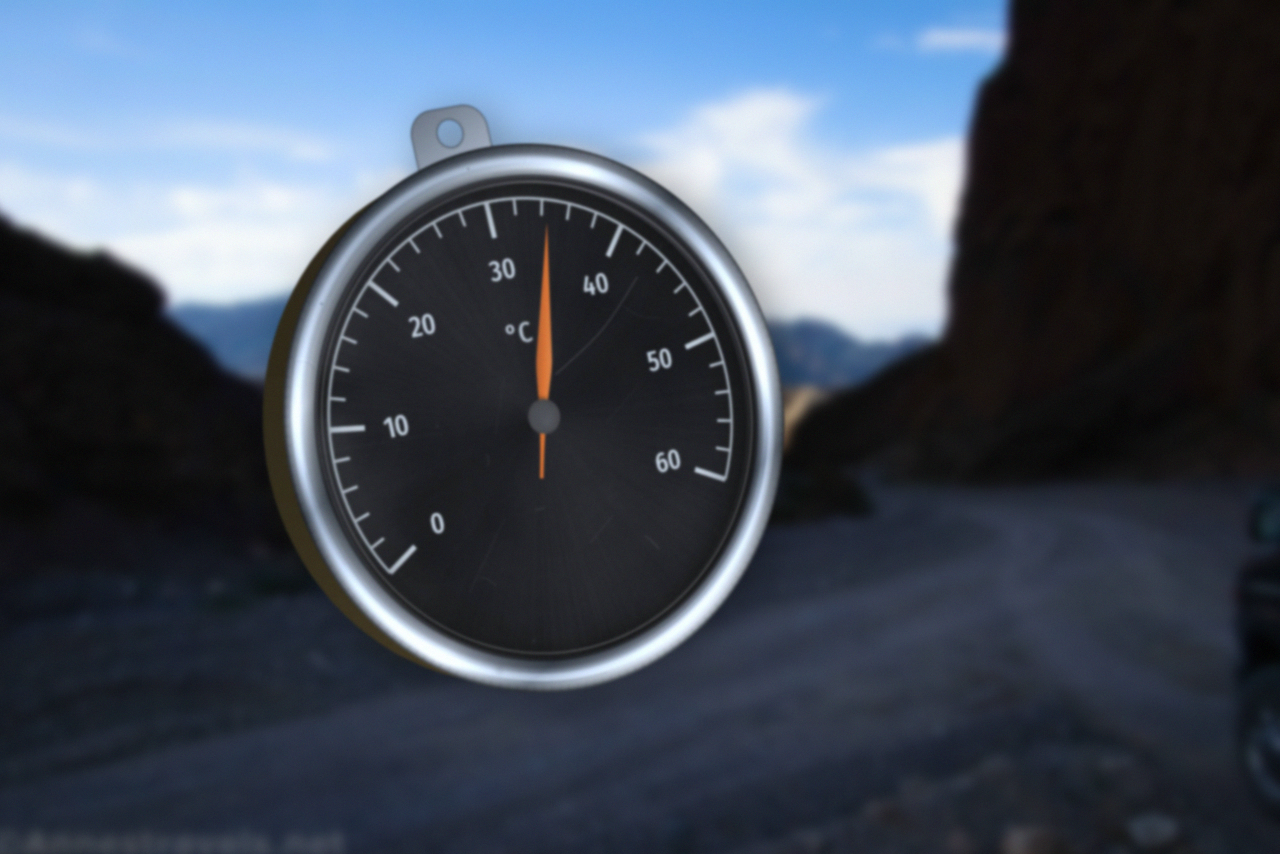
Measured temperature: 34 °C
